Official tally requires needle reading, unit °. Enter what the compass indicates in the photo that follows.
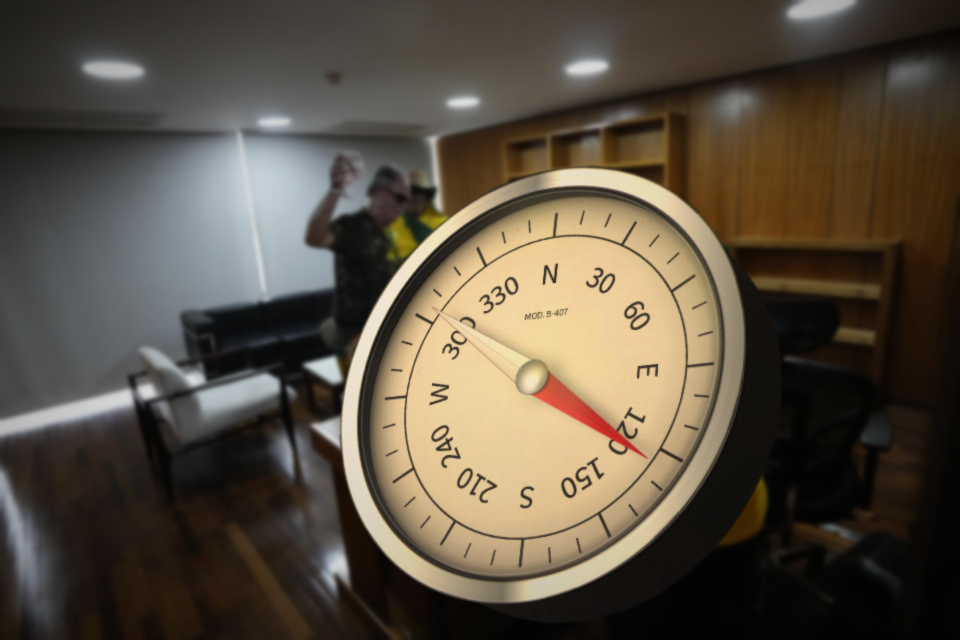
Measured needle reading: 125 °
